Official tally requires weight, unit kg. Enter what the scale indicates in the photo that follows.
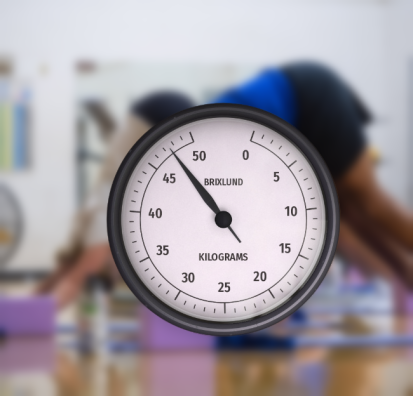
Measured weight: 47.5 kg
